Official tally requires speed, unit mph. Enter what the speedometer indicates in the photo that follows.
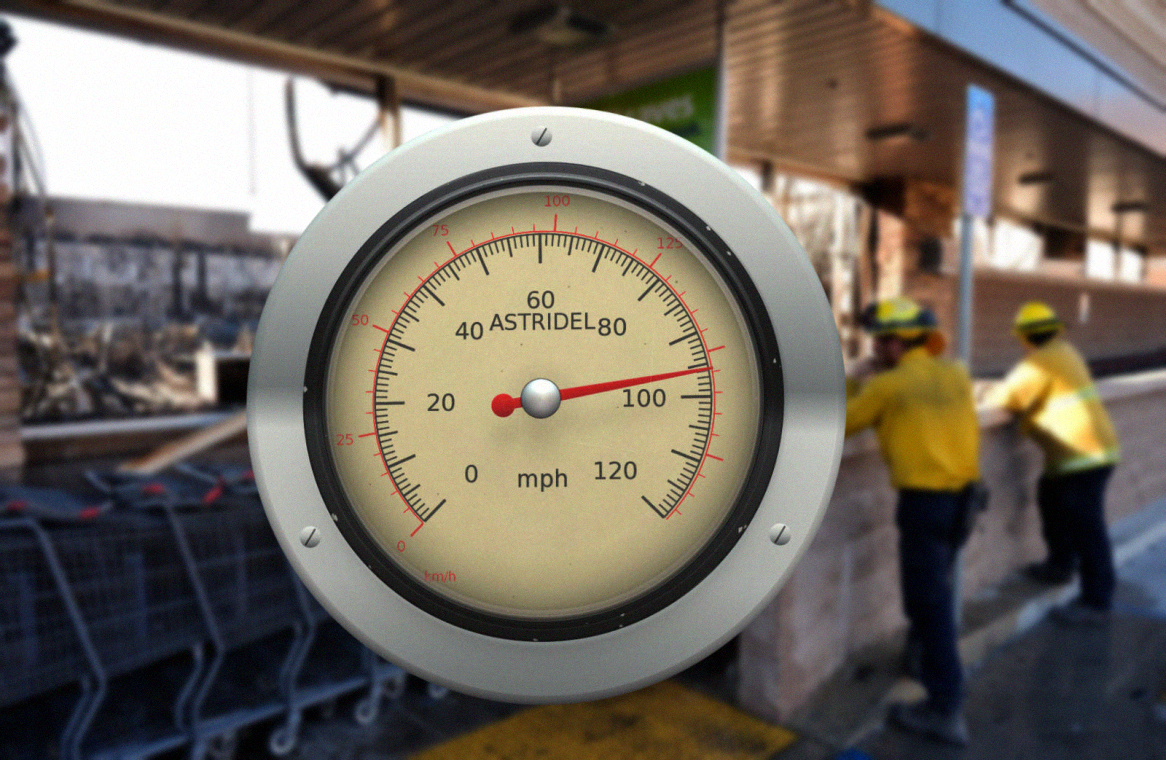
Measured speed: 96 mph
